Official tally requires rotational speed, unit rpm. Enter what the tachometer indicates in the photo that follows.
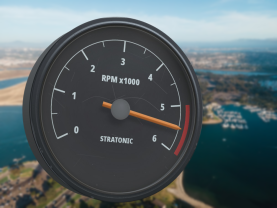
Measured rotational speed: 5500 rpm
